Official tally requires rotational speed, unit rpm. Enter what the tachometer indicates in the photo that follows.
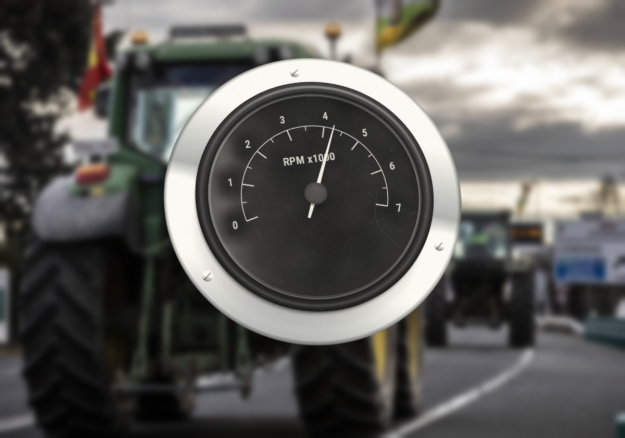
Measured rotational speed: 4250 rpm
